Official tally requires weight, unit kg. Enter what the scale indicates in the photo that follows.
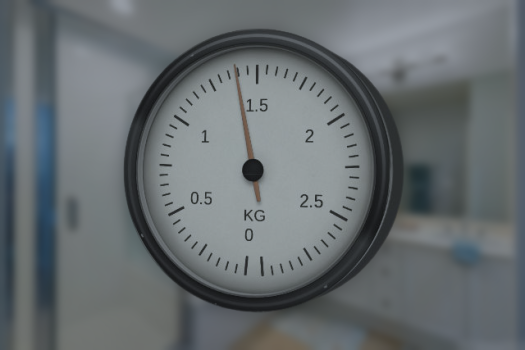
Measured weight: 1.4 kg
